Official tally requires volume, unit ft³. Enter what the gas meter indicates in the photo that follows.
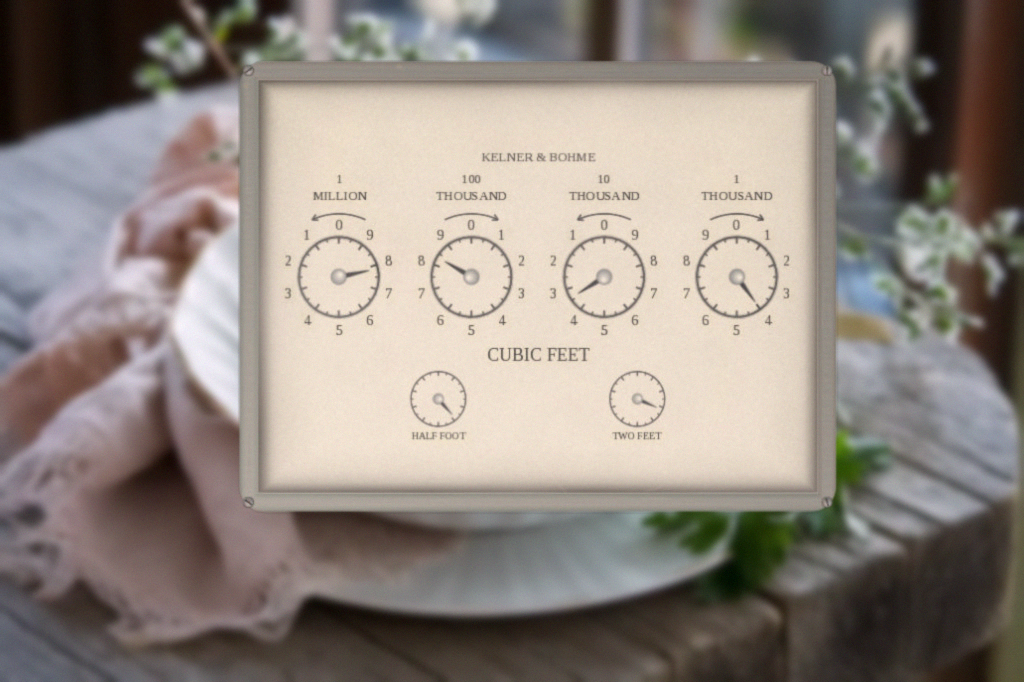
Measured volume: 783400 ft³
